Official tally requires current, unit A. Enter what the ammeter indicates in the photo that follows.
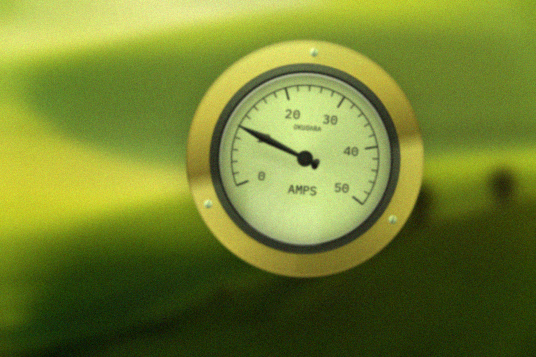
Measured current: 10 A
